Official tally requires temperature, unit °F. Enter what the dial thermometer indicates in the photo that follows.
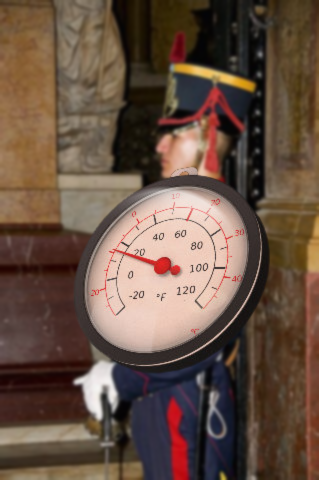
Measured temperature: 15 °F
